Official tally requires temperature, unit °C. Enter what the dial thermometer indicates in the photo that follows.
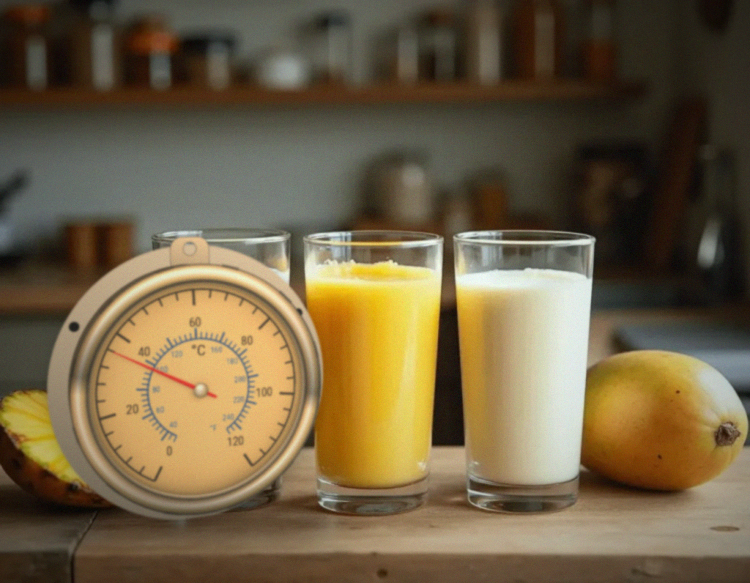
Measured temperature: 36 °C
